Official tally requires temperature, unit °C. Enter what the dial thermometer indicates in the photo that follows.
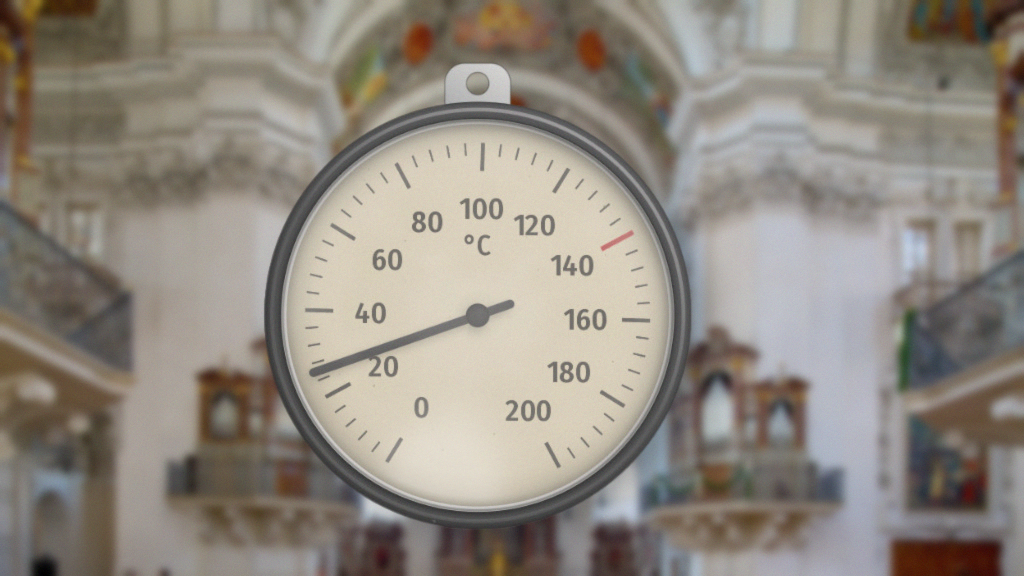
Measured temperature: 26 °C
